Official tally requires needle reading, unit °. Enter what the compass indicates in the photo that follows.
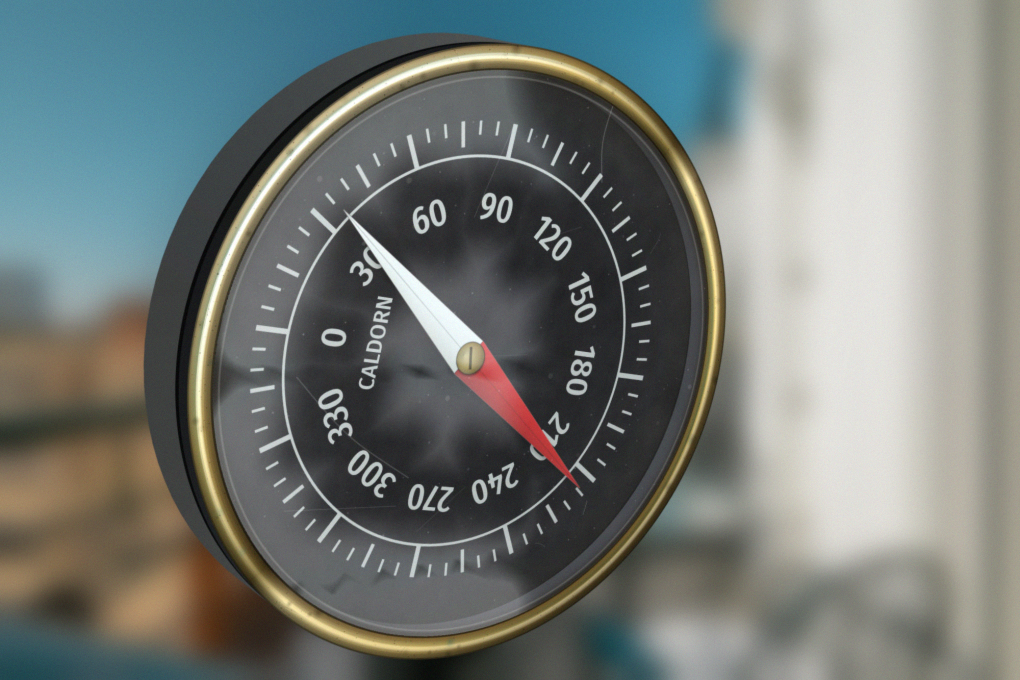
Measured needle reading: 215 °
